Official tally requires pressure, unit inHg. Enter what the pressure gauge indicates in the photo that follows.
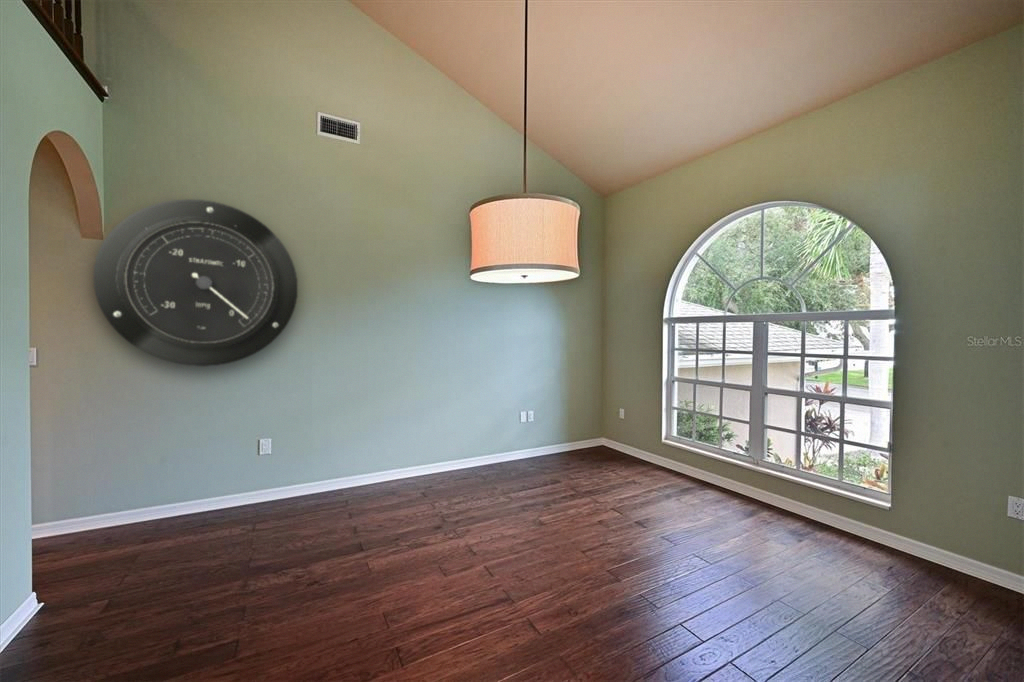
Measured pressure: -1 inHg
